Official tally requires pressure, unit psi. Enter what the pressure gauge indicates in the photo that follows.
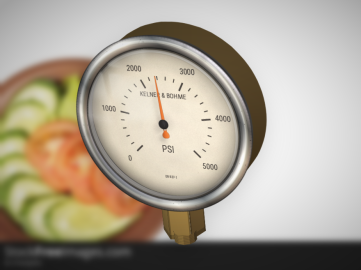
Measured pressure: 2400 psi
